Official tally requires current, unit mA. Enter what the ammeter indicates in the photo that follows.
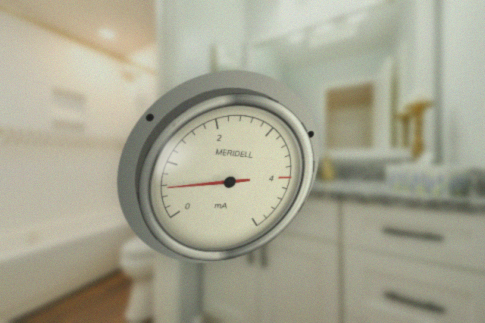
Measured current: 0.6 mA
